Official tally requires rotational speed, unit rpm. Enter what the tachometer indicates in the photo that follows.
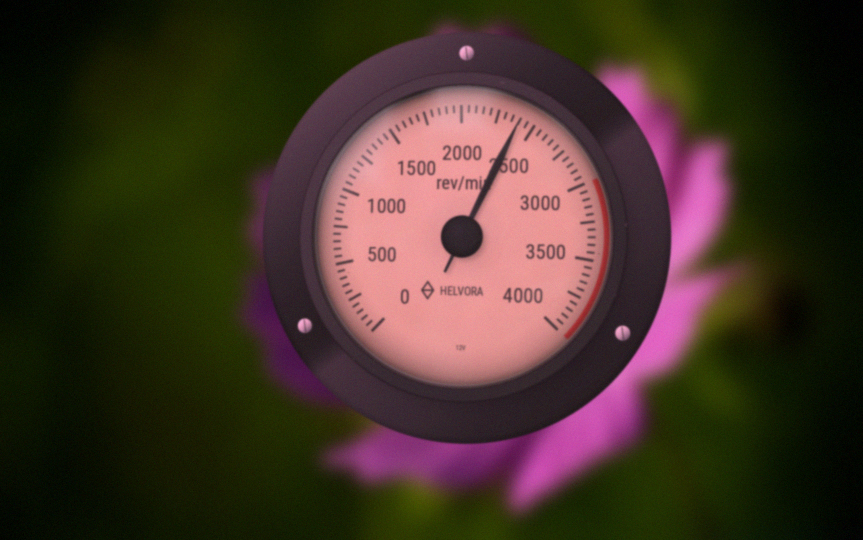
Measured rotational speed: 2400 rpm
